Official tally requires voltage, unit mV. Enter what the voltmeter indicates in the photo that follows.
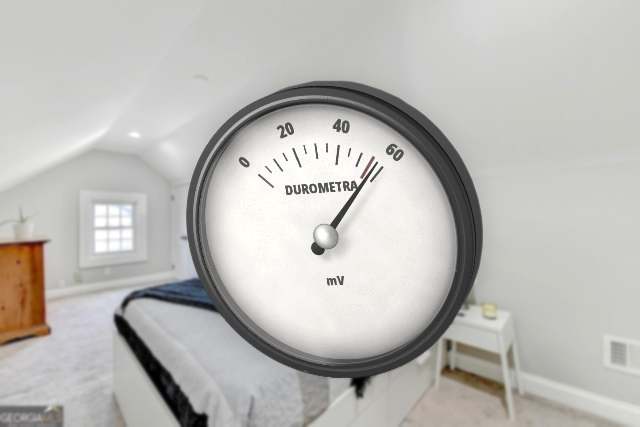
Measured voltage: 57.5 mV
